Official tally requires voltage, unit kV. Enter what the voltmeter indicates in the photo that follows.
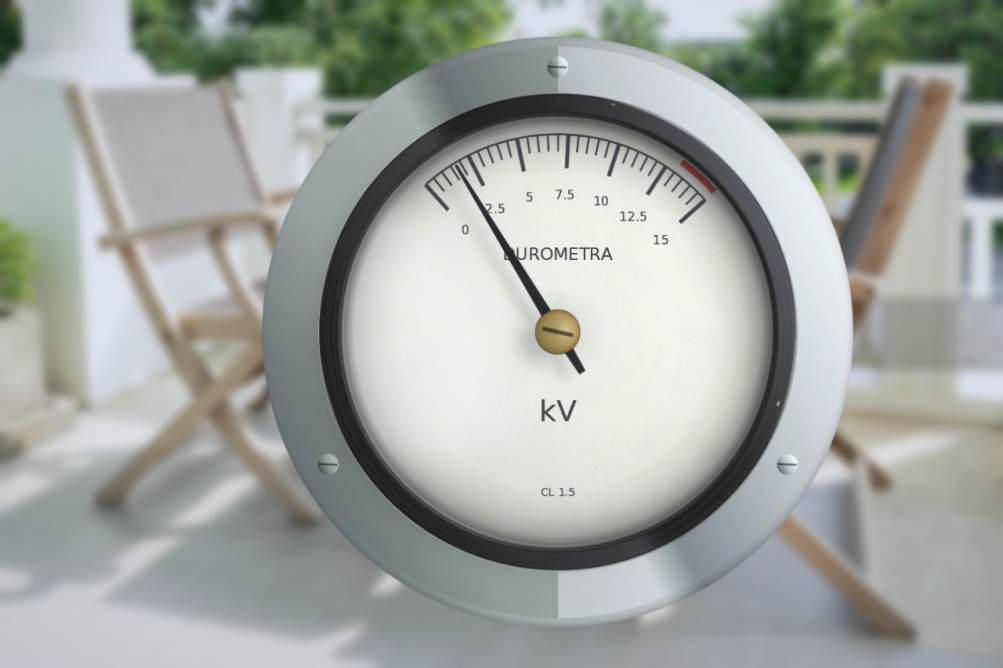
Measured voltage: 1.75 kV
